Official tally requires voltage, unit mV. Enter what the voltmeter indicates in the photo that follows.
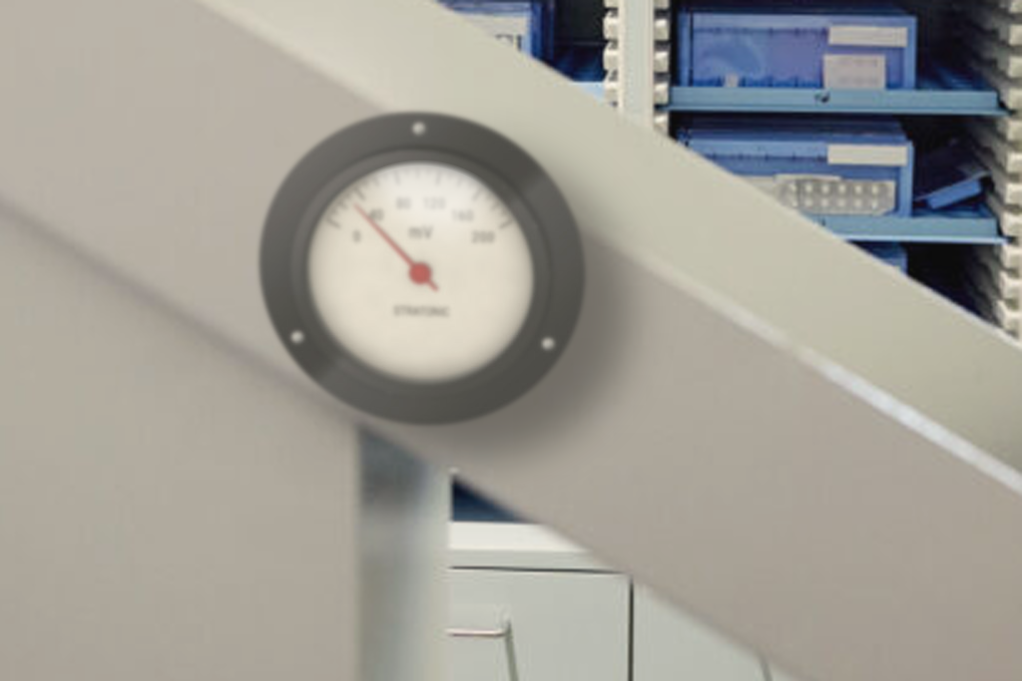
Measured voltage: 30 mV
